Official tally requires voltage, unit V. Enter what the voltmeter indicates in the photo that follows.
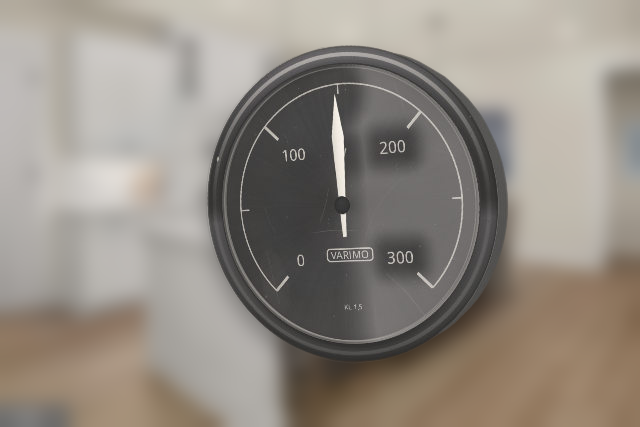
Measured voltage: 150 V
